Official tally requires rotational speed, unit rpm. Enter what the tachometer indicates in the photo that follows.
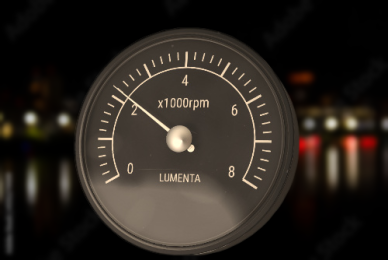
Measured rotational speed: 2200 rpm
